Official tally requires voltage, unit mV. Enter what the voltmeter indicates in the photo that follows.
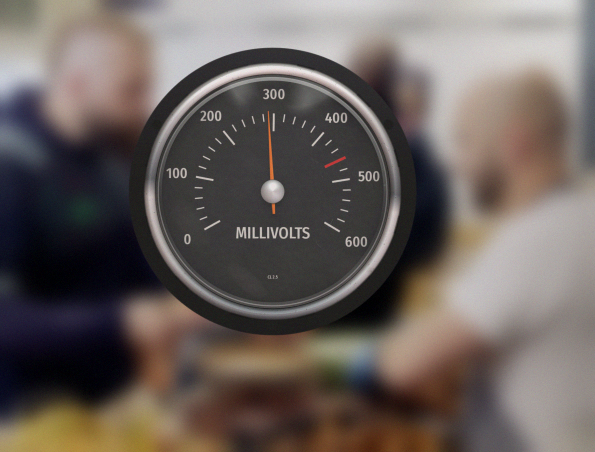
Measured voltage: 290 mV
